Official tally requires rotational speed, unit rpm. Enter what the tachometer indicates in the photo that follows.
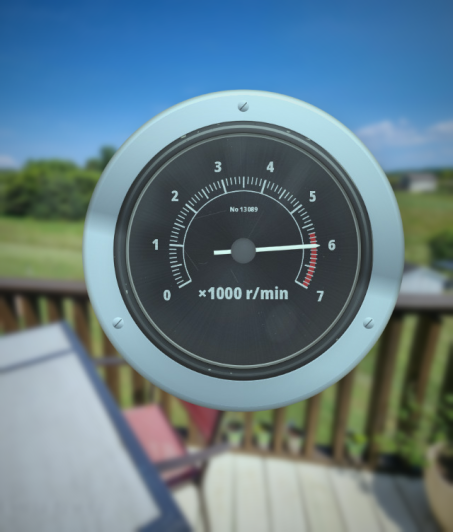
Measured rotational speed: 6000 rpm
